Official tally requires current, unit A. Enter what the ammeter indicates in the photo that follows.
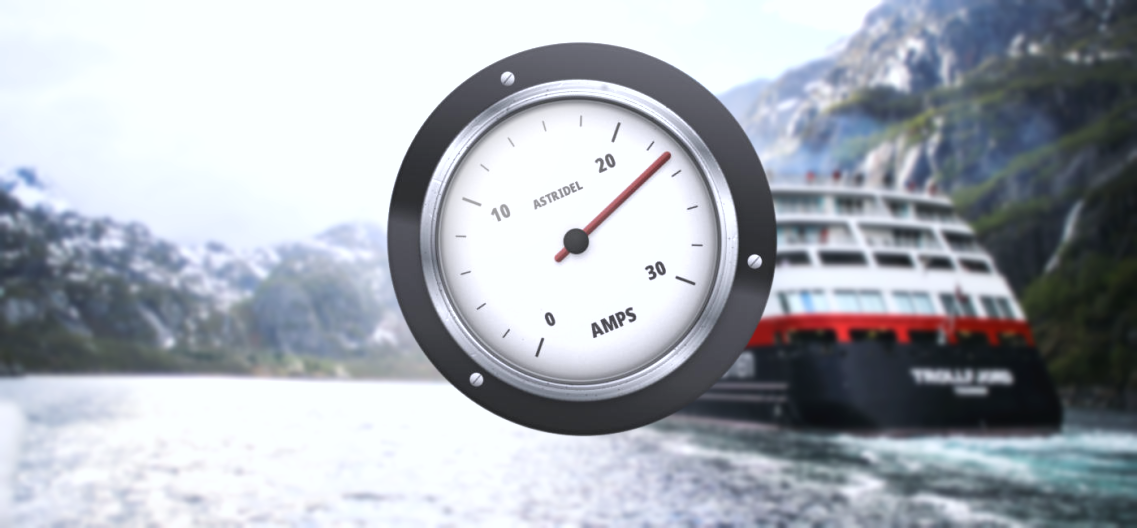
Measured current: 23 A
